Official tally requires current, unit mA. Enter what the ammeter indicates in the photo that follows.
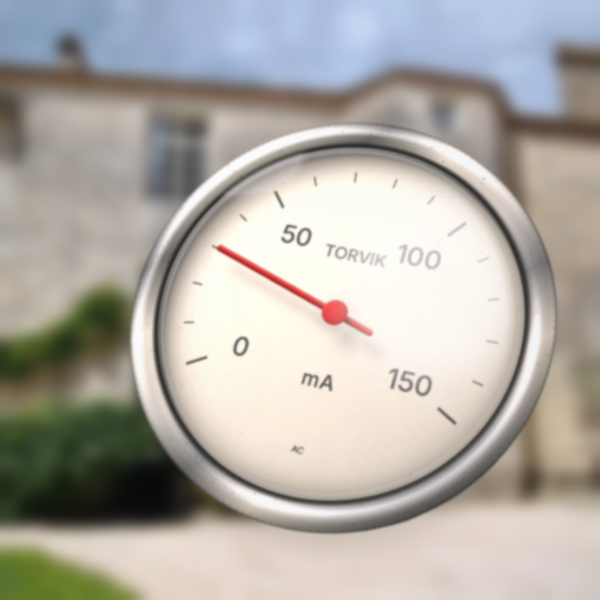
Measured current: 30 mA
